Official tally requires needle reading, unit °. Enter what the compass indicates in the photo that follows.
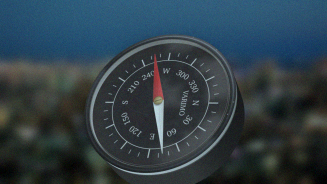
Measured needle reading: 255 °
